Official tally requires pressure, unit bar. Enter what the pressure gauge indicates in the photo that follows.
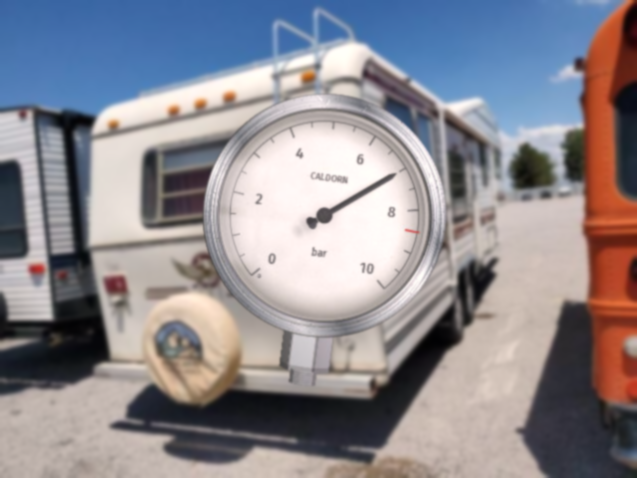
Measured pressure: 7 bar
